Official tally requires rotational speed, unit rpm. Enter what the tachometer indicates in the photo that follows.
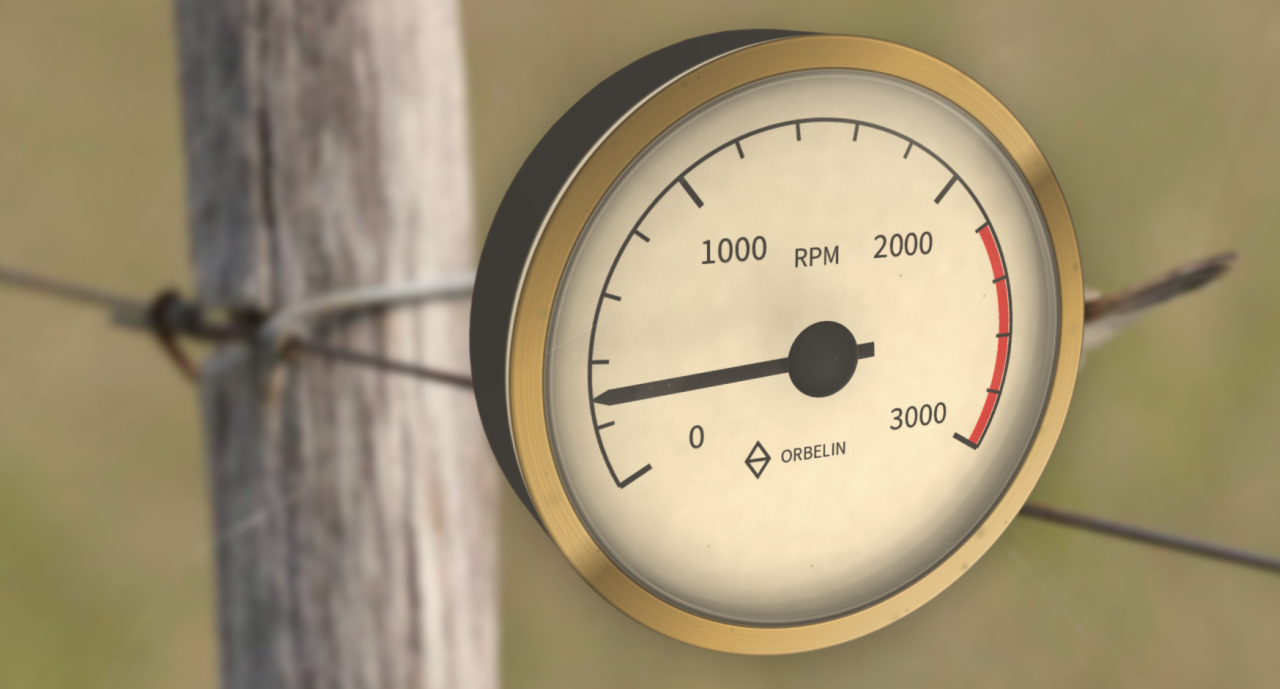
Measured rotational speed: 300 rpm
